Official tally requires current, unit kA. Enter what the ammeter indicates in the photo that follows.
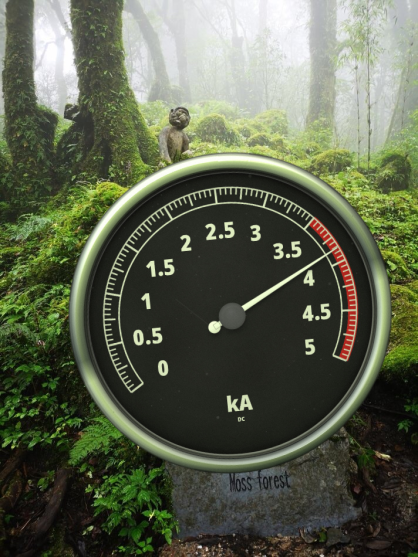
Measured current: 3.85 kA
